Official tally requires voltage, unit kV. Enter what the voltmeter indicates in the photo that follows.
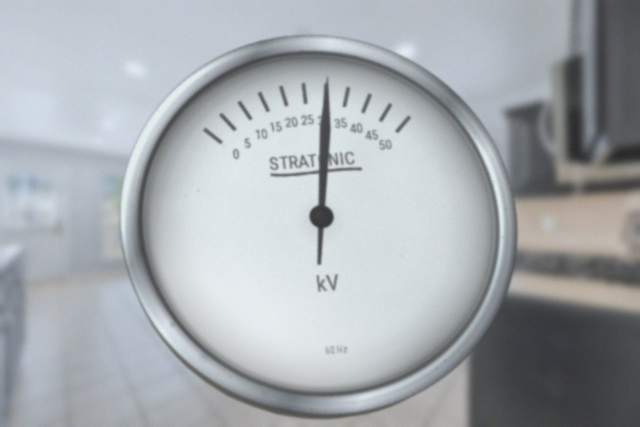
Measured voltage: 30 kV
